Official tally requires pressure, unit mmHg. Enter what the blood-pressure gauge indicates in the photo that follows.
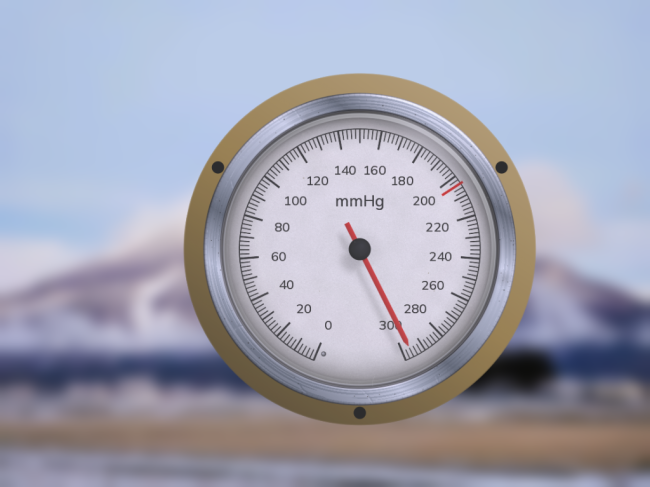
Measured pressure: 296 mmHg
